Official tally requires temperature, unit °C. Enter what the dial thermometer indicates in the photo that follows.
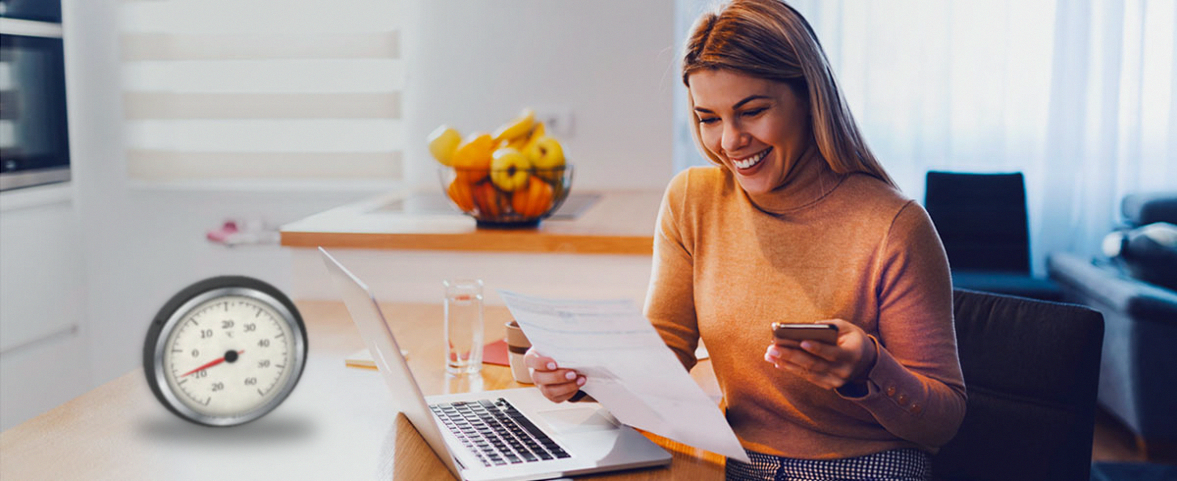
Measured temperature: -8 °C
